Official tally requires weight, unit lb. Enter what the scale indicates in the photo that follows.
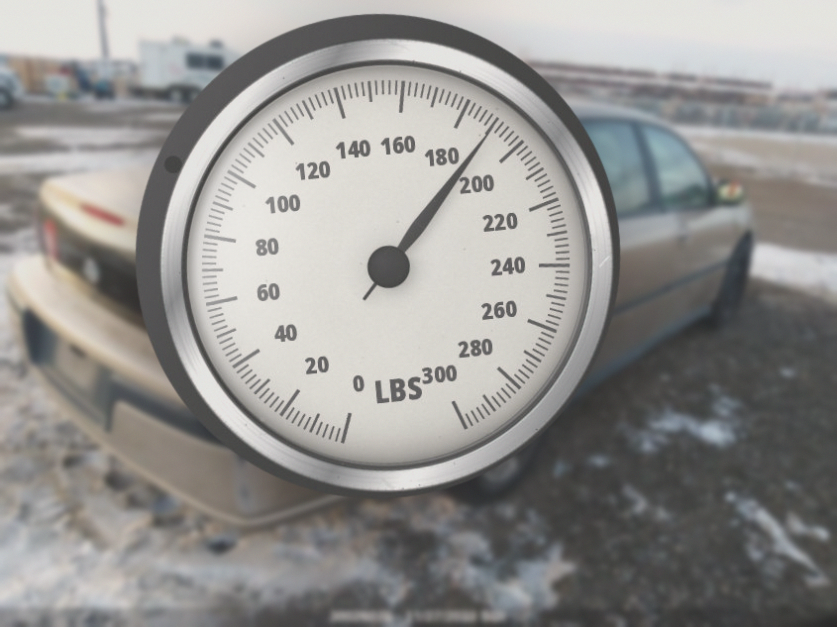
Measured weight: 190 lb
